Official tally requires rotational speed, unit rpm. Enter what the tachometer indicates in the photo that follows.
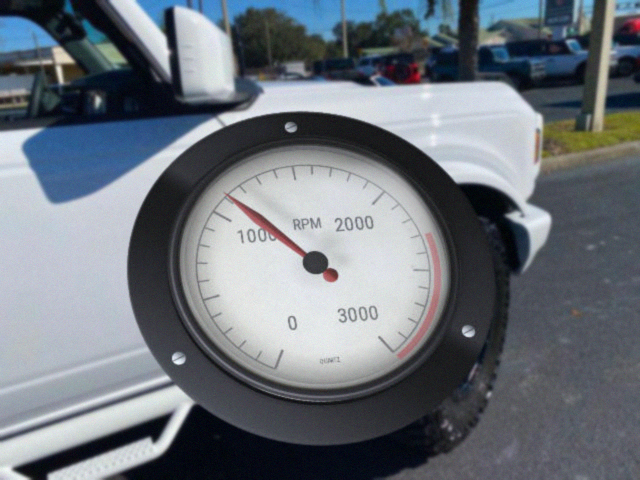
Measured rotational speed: 1100 rpm
